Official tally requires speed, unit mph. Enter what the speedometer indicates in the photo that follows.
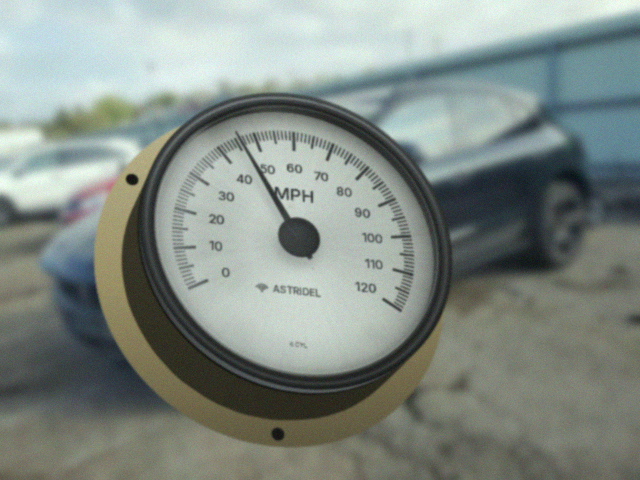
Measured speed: 45 mph
